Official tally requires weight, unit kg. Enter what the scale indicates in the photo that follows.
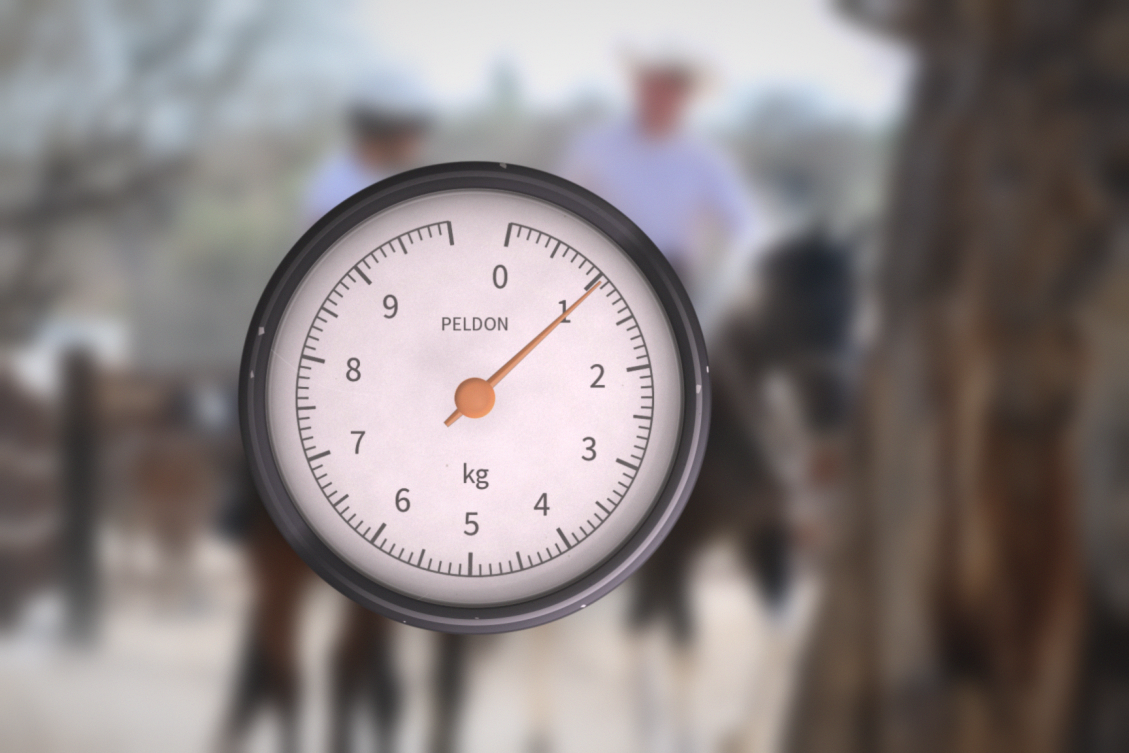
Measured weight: 1.05 kg
